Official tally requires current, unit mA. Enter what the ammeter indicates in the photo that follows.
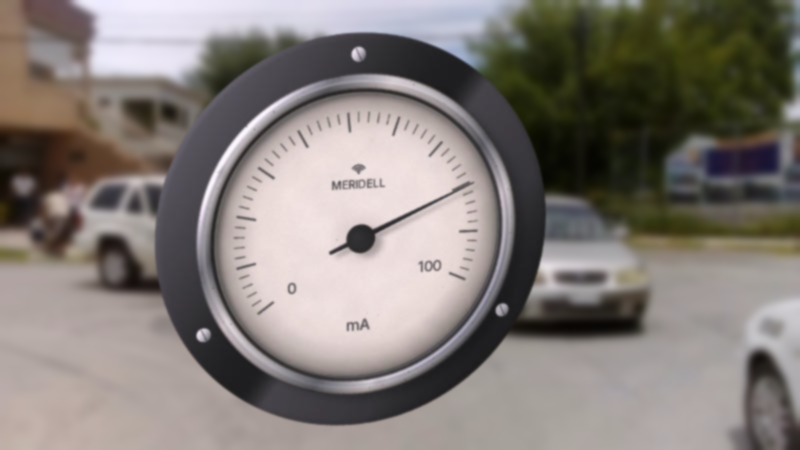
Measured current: 80 mA
